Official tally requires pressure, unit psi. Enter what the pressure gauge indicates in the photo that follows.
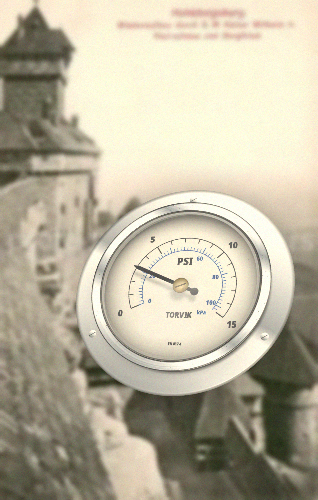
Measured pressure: 3 psi
